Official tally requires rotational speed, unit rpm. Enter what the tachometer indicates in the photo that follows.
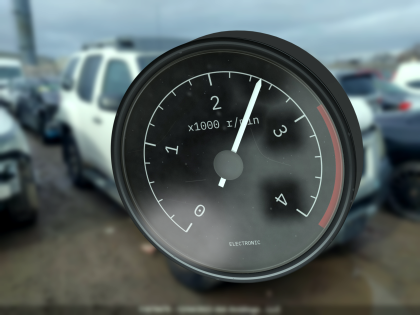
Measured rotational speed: 2500 rpm
